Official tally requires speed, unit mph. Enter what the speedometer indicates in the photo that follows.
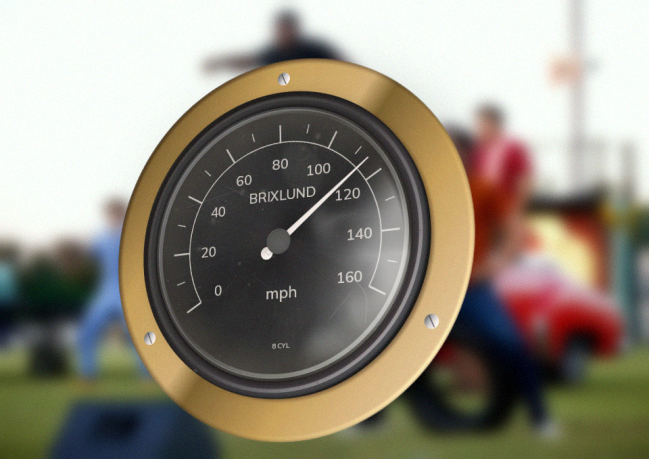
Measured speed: 115 mph
